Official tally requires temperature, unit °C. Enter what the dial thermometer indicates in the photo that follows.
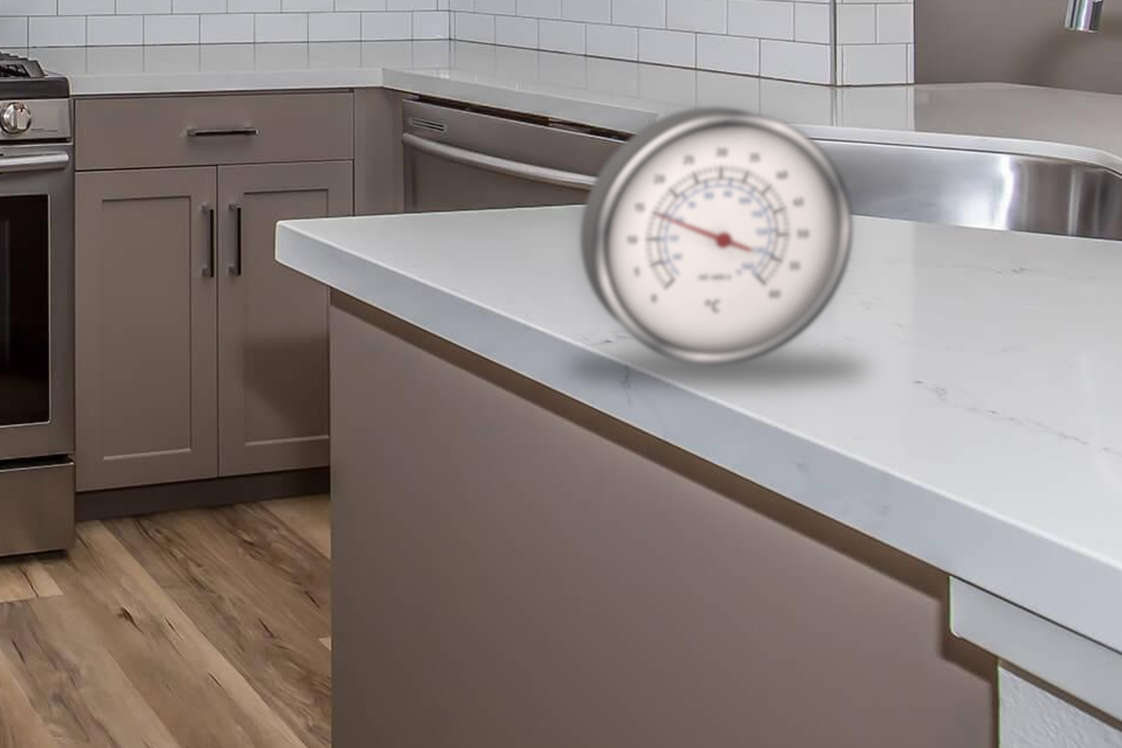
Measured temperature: 15 °C
